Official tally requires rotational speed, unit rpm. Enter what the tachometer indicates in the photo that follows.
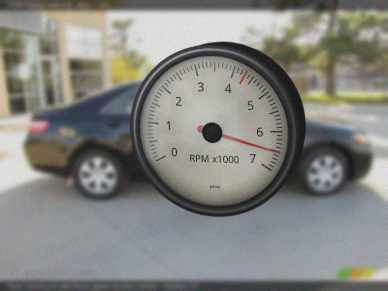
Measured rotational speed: 6500 rpm
